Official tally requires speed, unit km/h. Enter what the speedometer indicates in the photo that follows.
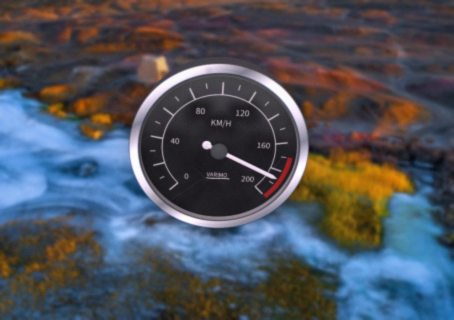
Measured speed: 185 km/h
